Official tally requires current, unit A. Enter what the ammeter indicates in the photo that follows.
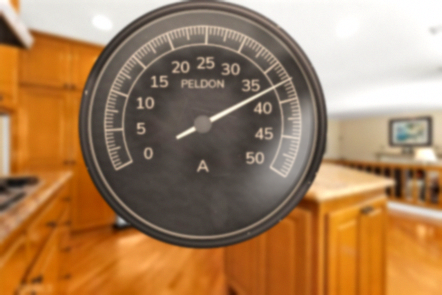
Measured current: 37.5 A
